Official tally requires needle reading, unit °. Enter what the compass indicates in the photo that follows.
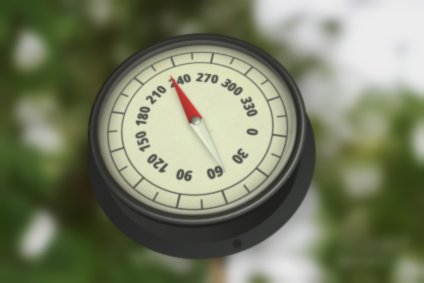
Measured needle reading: 232.5 °
